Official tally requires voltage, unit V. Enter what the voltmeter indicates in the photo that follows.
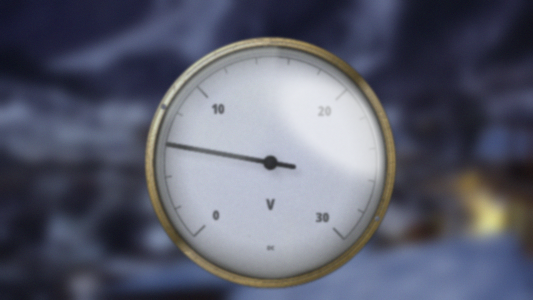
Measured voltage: 6 V
